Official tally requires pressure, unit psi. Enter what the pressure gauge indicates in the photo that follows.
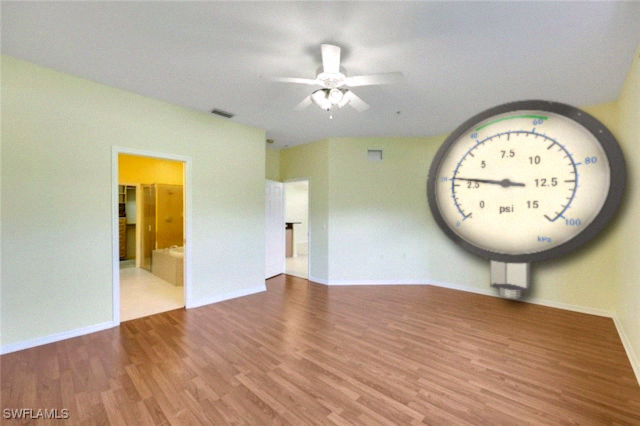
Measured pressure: 3 psi
